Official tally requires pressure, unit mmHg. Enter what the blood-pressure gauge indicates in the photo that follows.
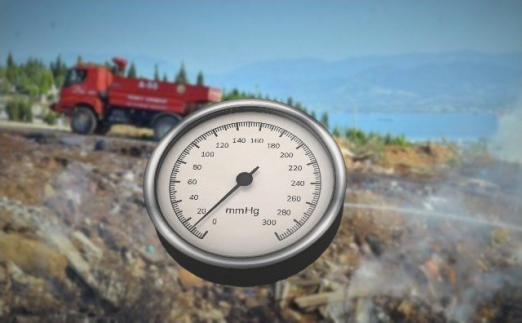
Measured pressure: 10 mmHg
